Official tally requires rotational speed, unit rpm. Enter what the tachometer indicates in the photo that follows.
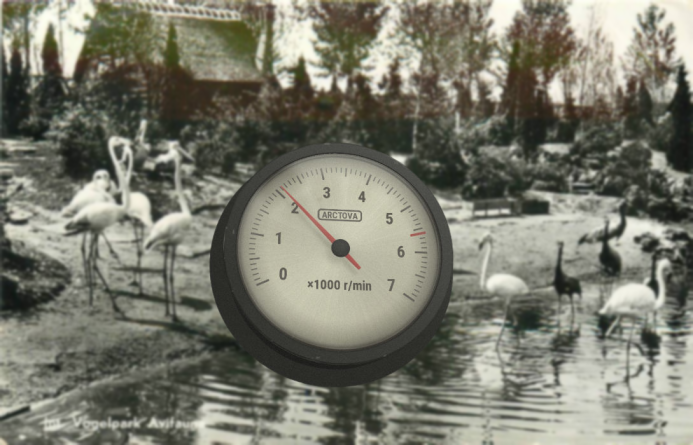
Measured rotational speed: 2100 rpm
